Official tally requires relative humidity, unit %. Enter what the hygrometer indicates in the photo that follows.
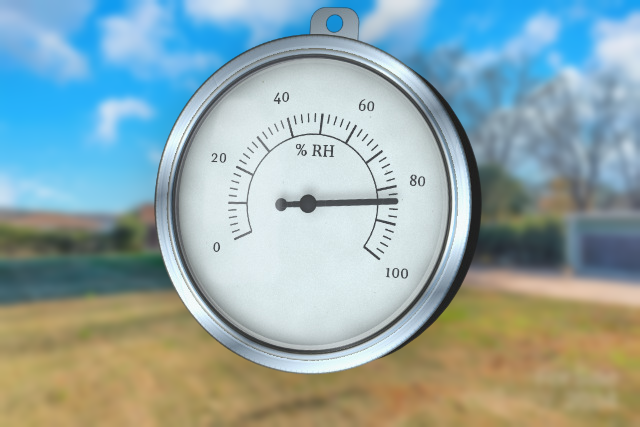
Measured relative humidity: 84 %
